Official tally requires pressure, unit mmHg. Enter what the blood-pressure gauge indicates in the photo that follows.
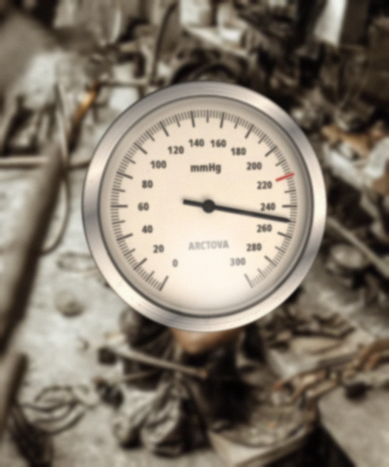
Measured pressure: 250 mmHg
